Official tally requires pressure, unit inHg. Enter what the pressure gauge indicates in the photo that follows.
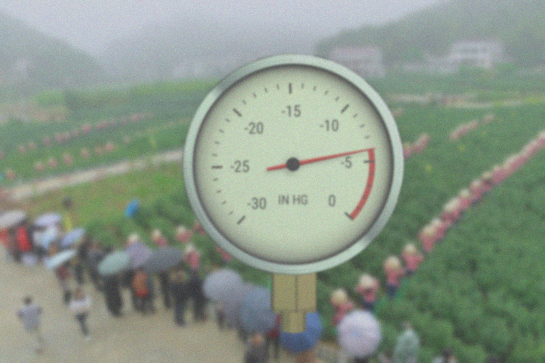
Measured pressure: -6 inHg
